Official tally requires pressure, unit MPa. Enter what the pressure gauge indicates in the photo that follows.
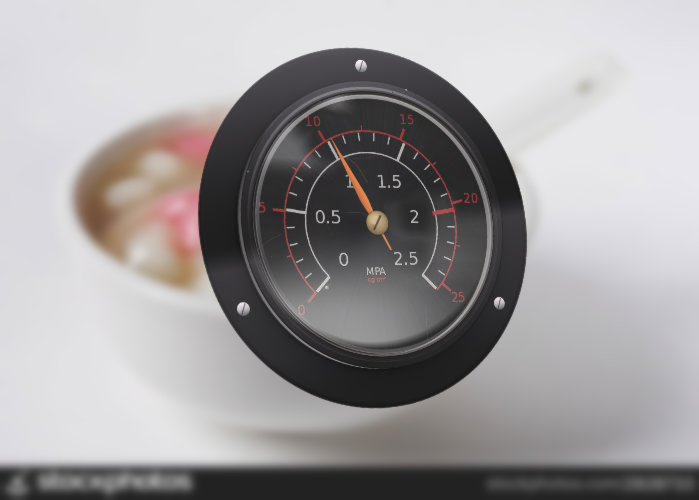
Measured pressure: 1 MPa
